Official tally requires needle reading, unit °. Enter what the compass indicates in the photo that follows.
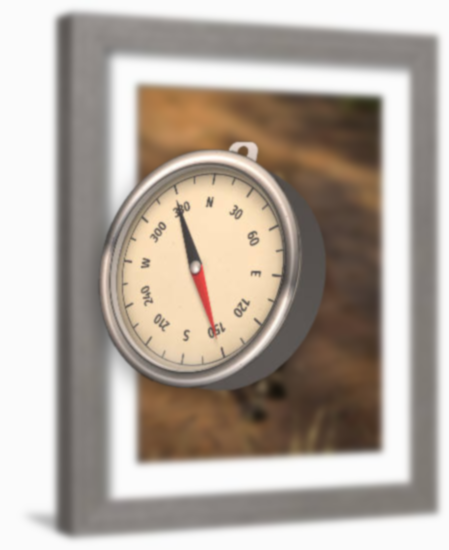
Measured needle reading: 150 °
